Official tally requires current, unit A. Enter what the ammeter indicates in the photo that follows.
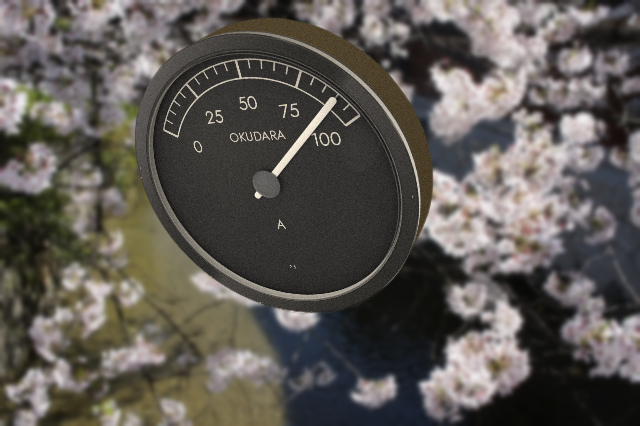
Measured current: 90 A
